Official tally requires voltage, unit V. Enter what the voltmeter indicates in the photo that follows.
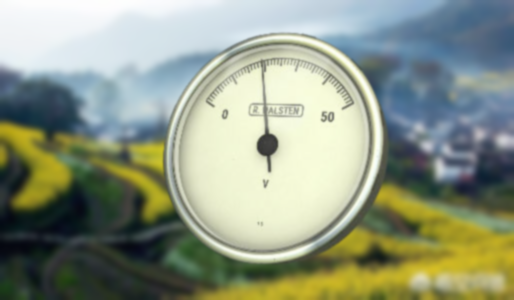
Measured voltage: 20 V
